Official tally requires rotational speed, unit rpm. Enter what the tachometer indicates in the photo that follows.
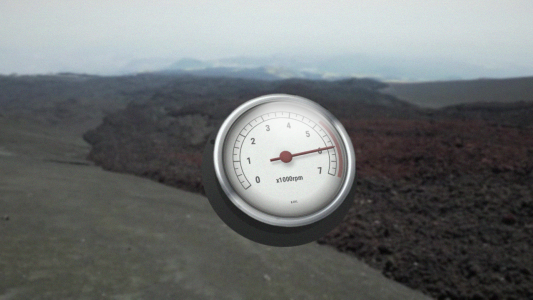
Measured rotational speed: 6000 rpm
